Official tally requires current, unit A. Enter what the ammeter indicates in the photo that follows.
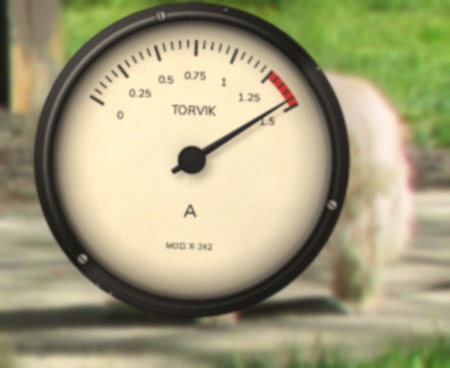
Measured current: 1.45 A
